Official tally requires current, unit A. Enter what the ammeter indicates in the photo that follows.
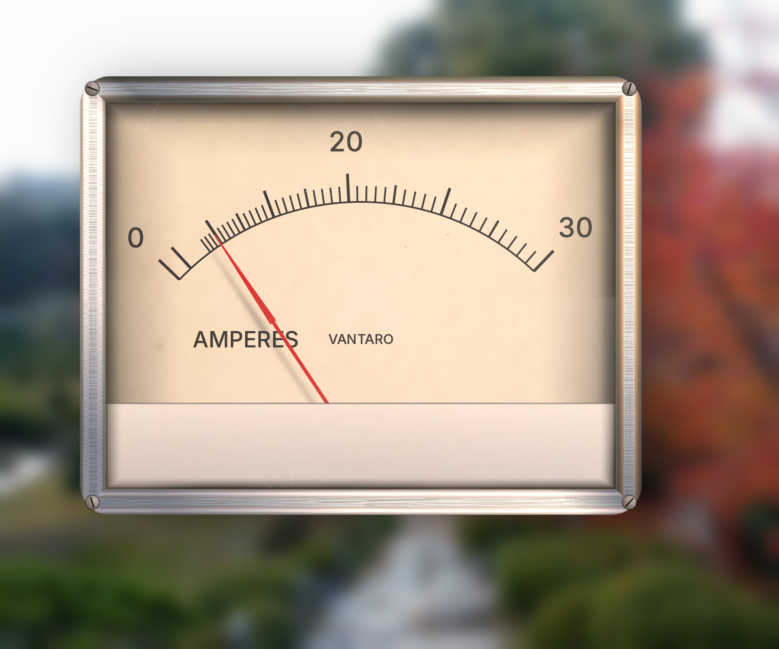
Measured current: 10 A
